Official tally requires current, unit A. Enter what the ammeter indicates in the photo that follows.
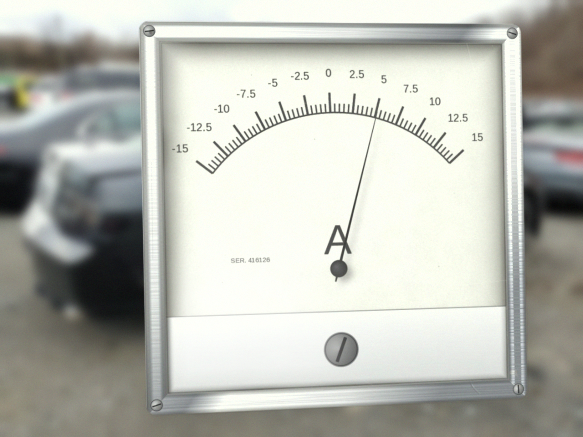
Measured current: 5 A
